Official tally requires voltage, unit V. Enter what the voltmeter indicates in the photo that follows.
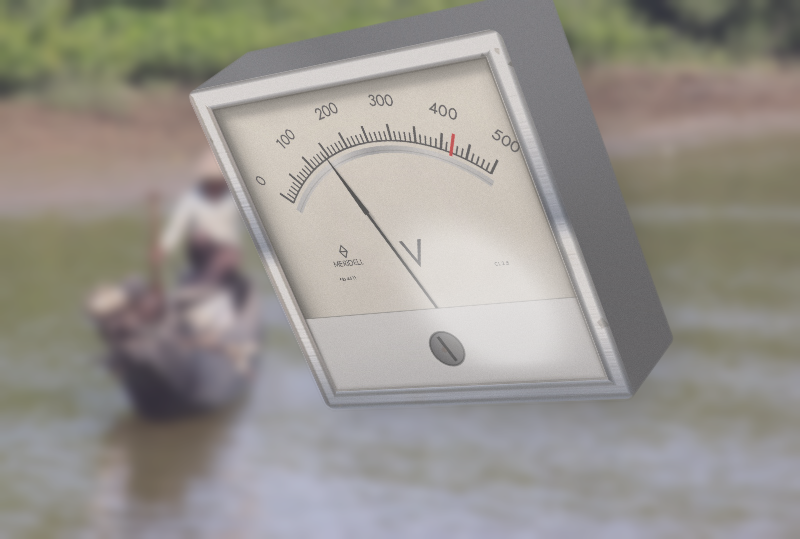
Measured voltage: 150 V
